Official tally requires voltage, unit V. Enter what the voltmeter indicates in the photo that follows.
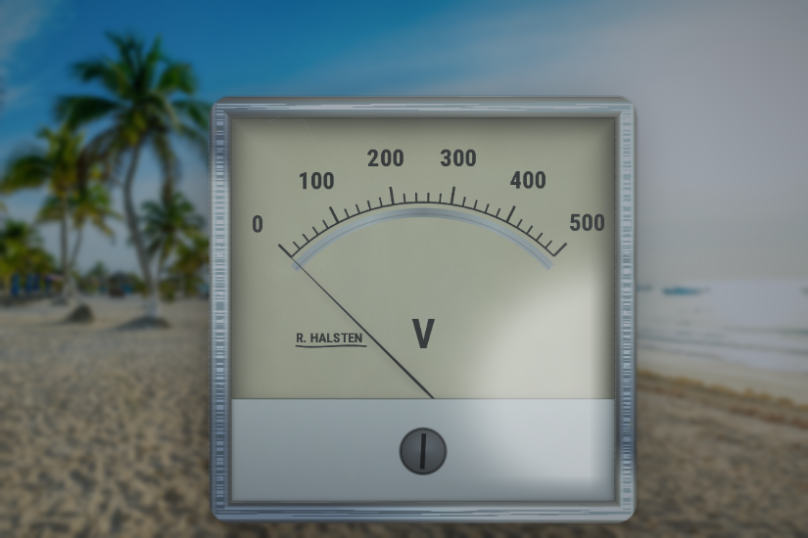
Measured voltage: 0 V
